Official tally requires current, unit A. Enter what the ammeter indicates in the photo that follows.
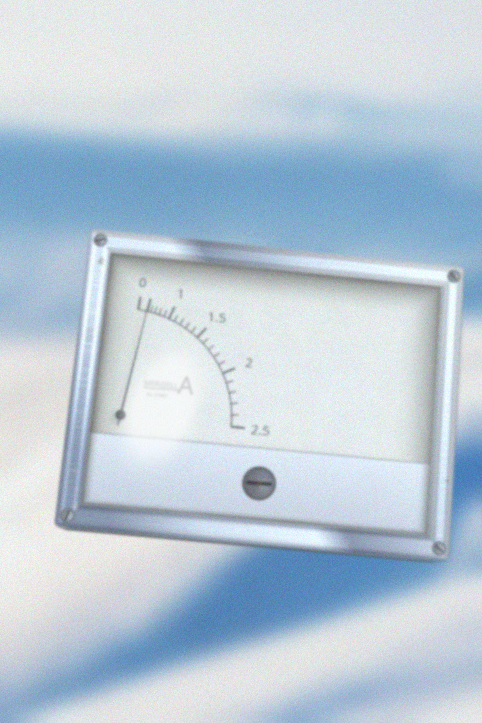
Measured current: 0.5 A
